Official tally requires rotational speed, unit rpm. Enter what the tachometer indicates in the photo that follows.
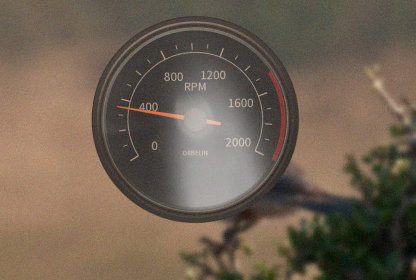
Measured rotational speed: 350 rpm
